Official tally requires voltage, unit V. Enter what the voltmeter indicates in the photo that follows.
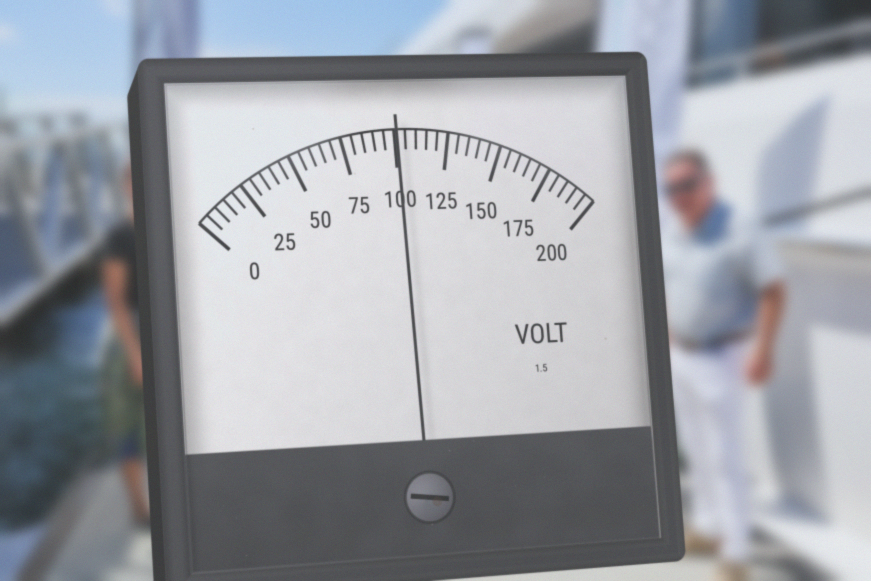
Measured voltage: 100 V
